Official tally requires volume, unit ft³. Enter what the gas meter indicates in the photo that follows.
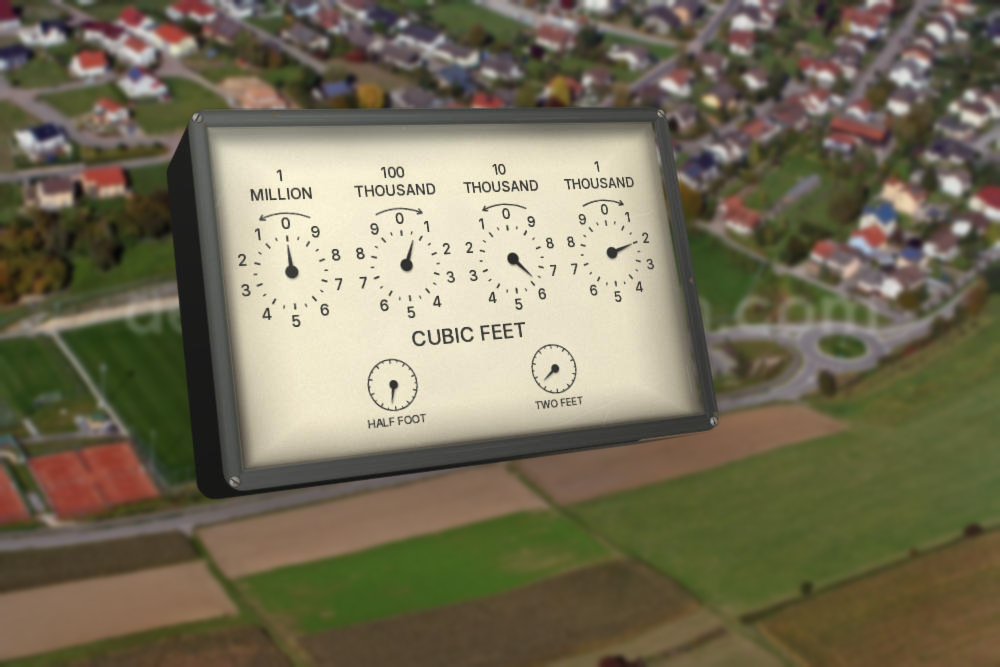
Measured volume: 6200 ft³
